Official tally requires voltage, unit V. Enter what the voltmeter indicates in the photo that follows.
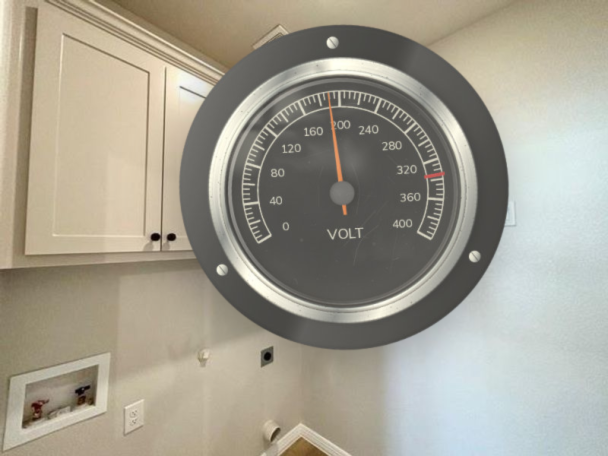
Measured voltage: 190 V
